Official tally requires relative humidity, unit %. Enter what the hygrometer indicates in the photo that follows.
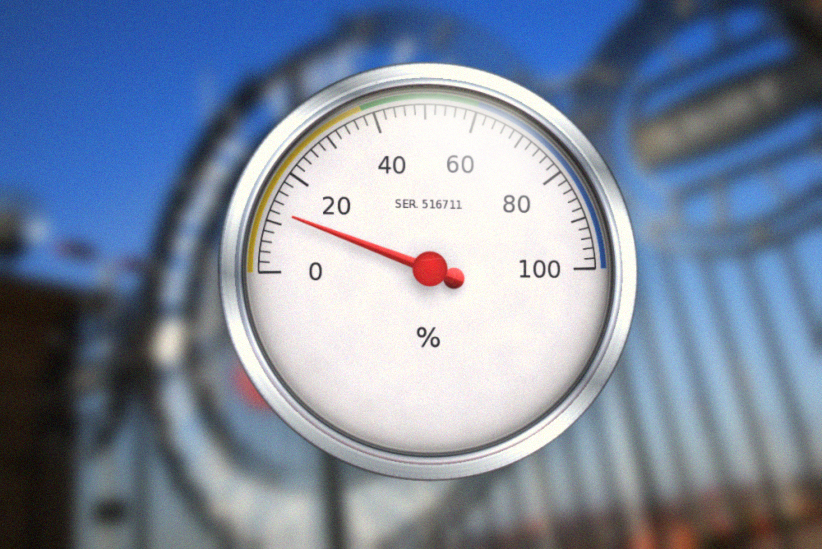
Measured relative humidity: 12 %
